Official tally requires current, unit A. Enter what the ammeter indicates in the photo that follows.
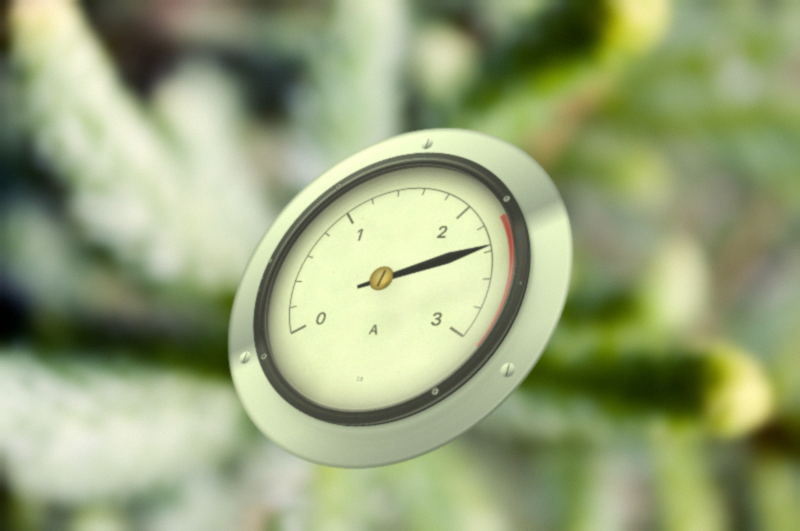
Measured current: 2.4 A
